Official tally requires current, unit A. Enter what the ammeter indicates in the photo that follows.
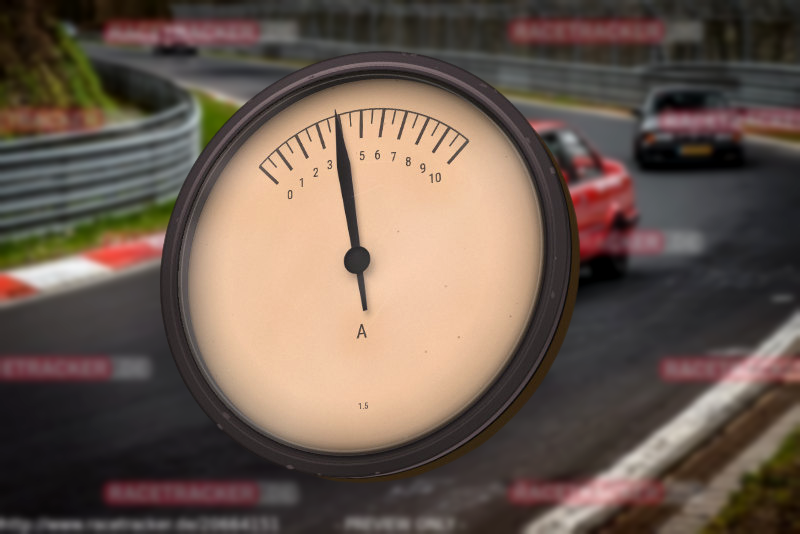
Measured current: 4 A
